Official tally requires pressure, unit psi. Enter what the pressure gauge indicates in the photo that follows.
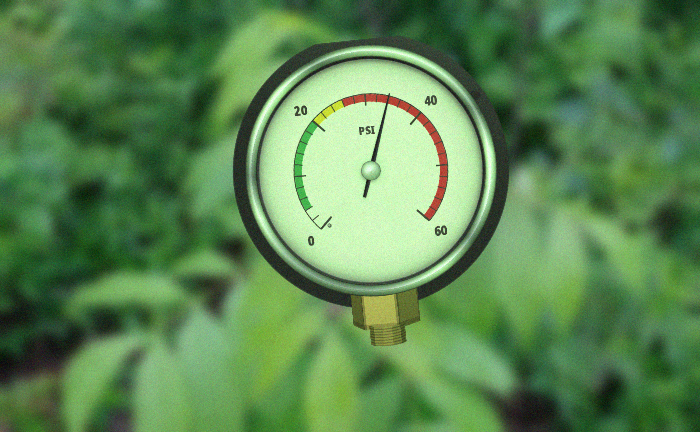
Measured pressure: 34 psi
